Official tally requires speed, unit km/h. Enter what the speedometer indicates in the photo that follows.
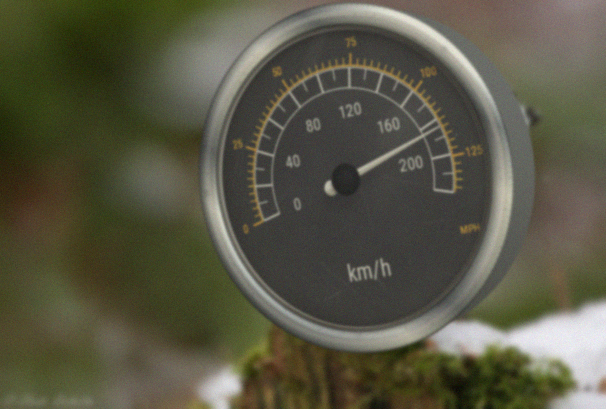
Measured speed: 185 km/h
